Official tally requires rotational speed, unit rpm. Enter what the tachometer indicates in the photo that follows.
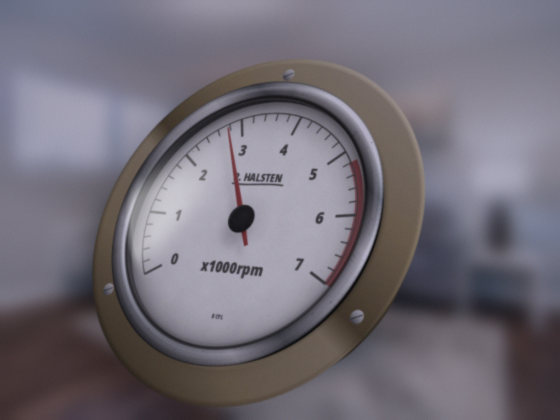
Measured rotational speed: 2800 rpm
